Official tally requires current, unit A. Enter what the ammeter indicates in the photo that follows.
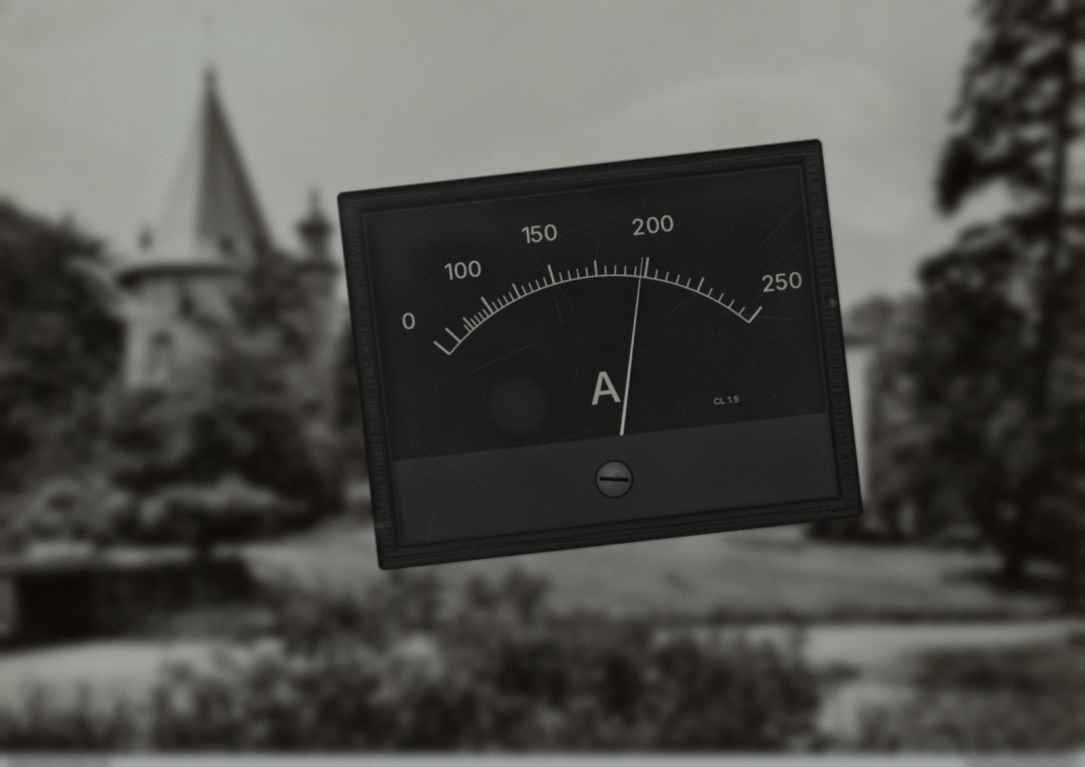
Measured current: 197.5 A
